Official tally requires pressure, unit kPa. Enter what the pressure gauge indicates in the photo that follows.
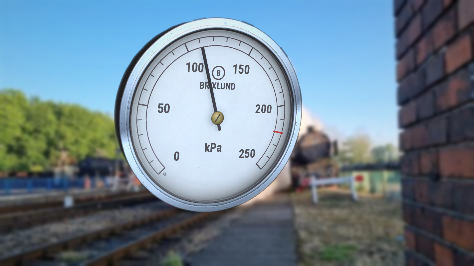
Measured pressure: 110 kPa
